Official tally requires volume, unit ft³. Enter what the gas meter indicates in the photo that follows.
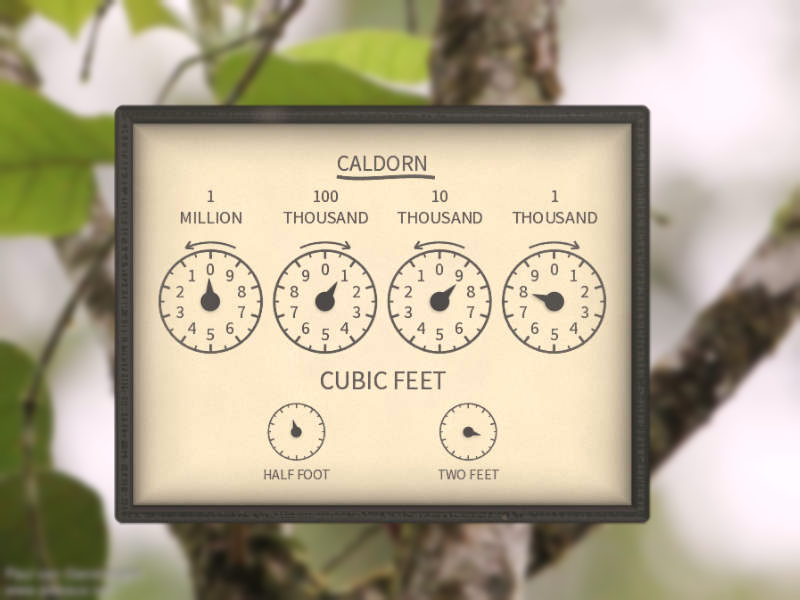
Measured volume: 8800 ft³
